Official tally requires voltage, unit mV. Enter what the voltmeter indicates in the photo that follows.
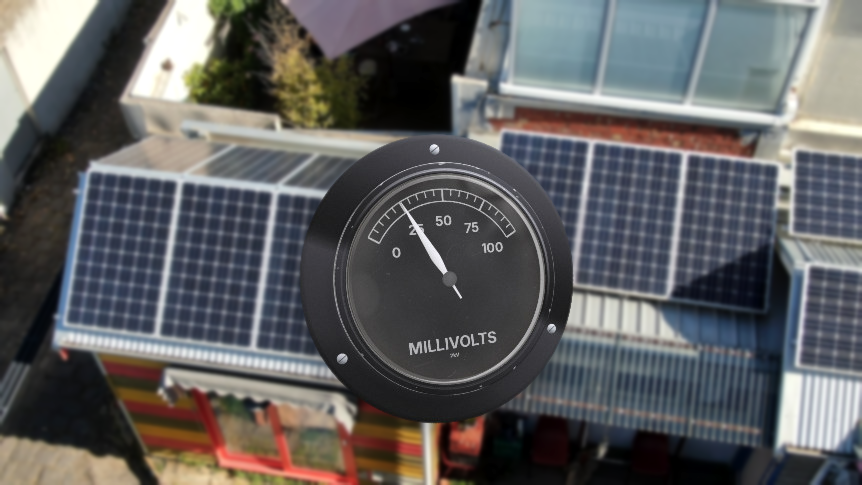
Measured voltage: 25 mV
